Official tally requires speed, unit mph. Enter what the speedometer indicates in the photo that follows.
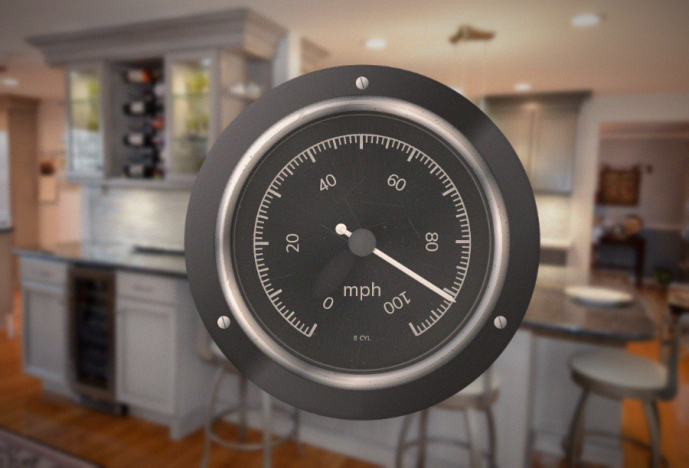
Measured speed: 91 mph
